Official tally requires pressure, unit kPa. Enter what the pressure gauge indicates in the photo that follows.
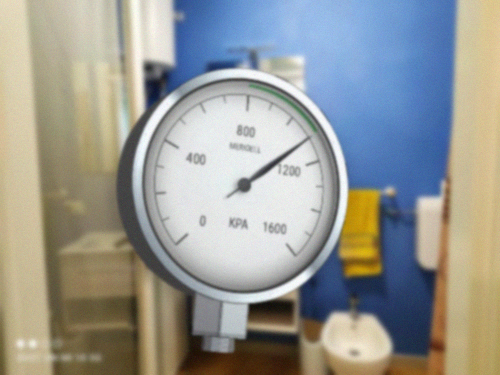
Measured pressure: 1100 kPa
